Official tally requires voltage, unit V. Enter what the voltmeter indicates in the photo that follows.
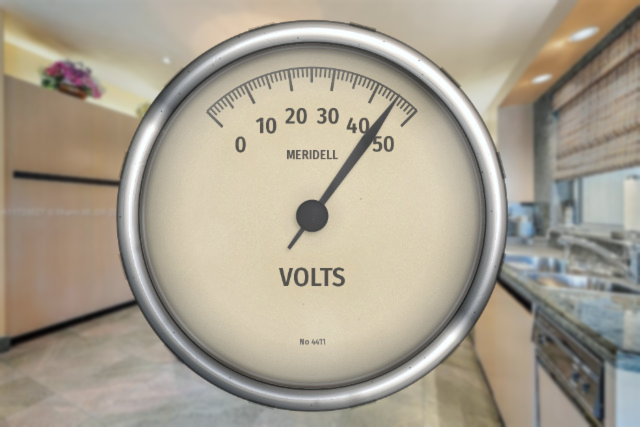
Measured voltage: 45 V
